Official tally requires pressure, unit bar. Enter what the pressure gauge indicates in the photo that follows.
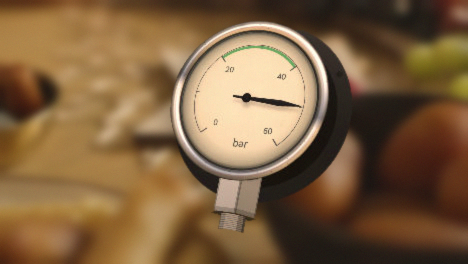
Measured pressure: 50 bar
